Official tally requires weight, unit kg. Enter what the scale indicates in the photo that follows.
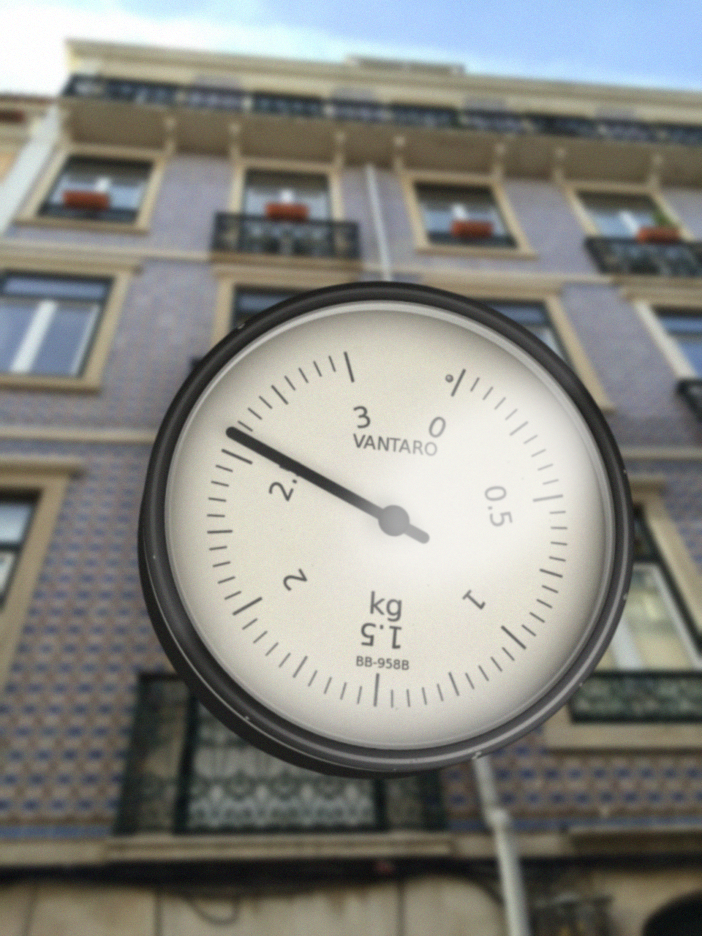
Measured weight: 2.55 kg
